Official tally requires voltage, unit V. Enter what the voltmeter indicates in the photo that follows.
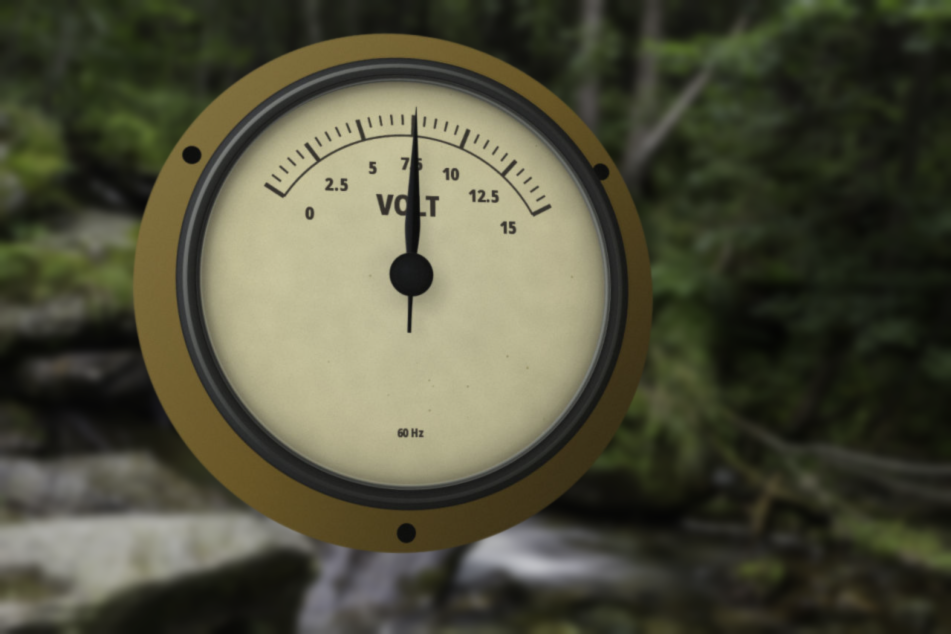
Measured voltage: 7.5 V
